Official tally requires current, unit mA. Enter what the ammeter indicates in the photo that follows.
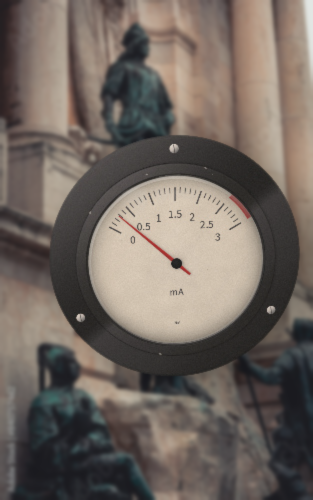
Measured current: 0.3 mA
